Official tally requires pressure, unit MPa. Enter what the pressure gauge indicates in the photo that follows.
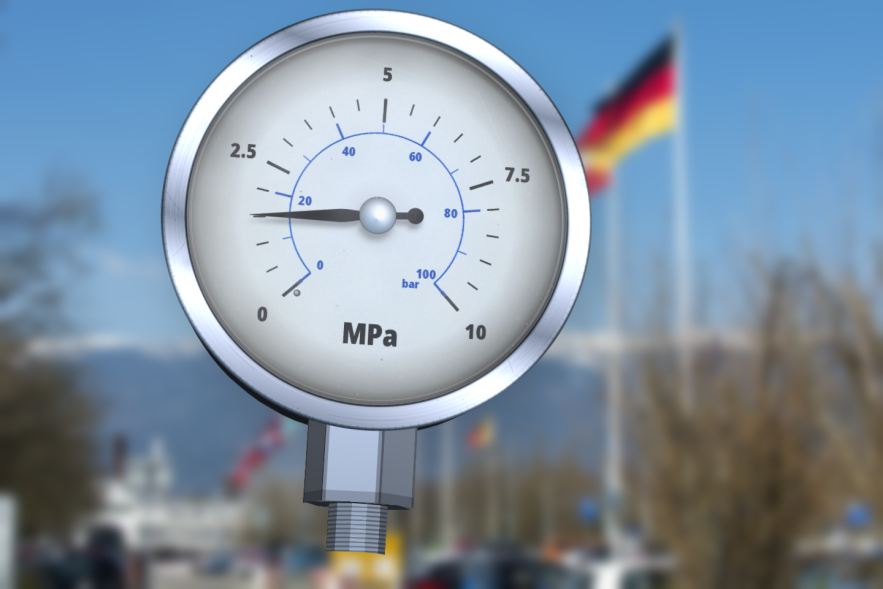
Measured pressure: 1.5 MPa
